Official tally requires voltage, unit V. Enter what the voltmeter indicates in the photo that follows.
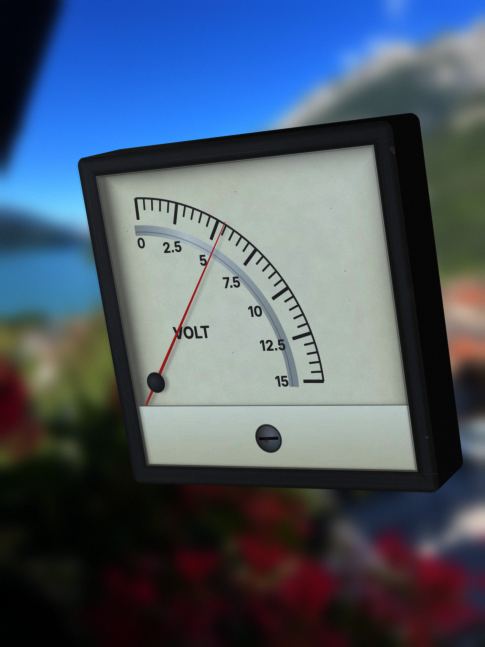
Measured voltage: 5.5 V
